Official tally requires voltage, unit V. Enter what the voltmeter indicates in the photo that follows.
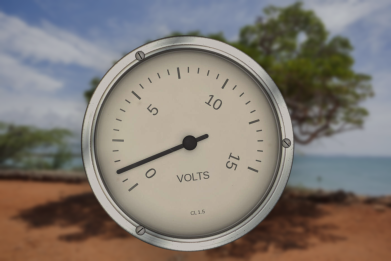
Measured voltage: 1 V
